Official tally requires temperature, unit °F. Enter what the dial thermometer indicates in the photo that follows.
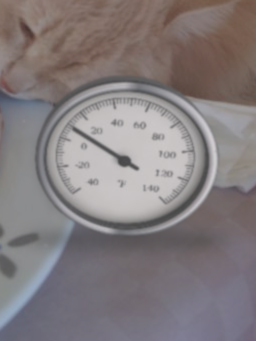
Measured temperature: 10 °F
